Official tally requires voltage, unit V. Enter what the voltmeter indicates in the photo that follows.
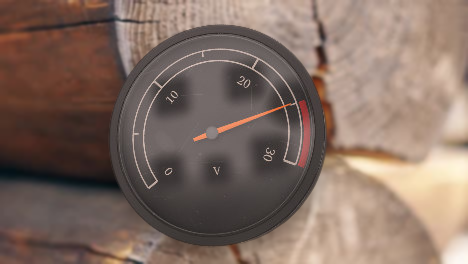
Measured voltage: 25 V
